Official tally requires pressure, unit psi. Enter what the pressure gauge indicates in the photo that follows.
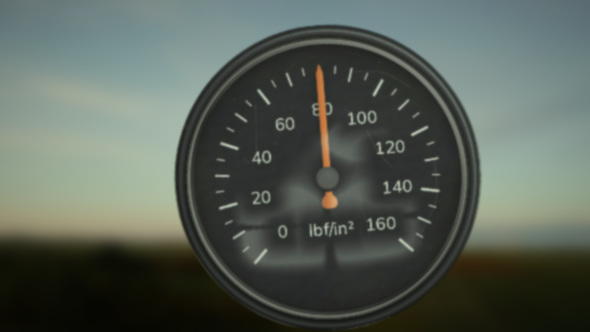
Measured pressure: 80 psi
